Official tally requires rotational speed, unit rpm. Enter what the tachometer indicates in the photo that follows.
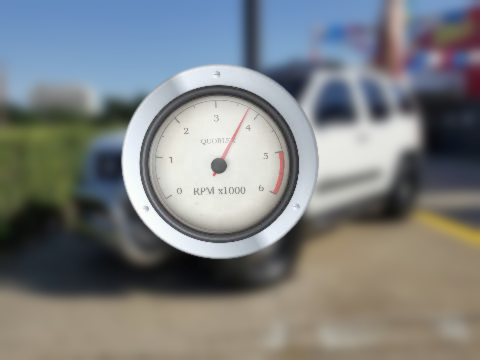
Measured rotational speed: 3750 rpm
